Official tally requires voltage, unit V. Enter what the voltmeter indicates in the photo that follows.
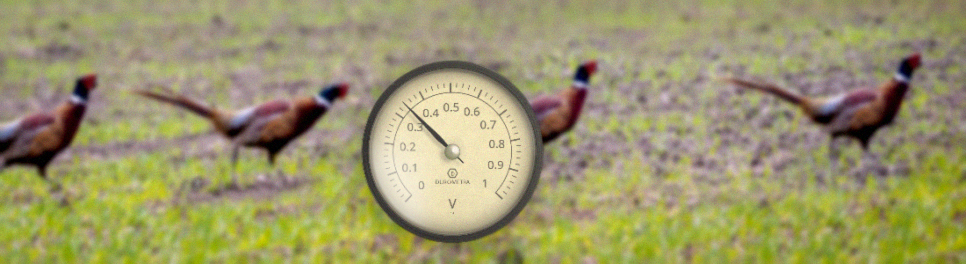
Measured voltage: 0.34 V
